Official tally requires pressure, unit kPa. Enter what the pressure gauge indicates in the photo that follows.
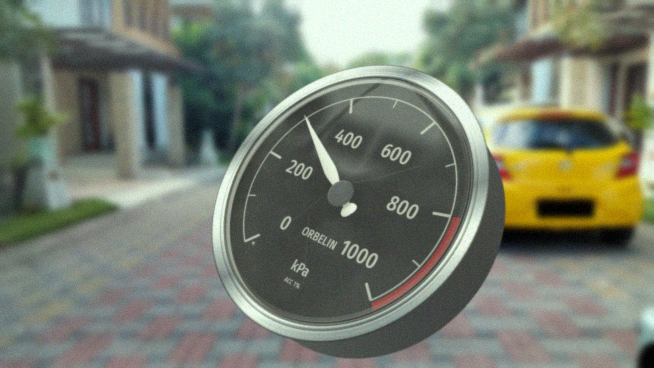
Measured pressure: 300 kPa
